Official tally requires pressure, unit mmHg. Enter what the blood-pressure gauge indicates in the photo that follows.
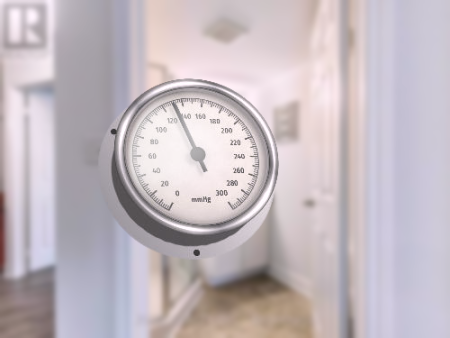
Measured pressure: 130 mmHg
